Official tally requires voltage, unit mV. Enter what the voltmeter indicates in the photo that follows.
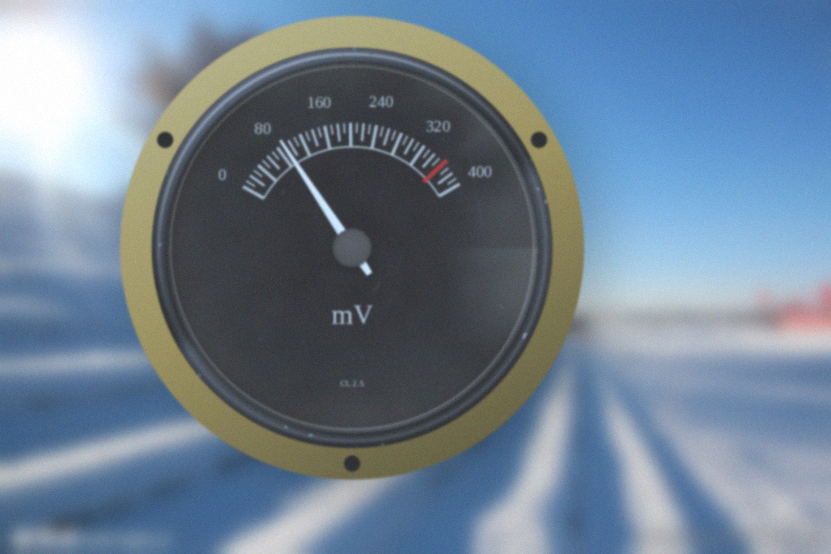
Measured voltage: 90 mV
